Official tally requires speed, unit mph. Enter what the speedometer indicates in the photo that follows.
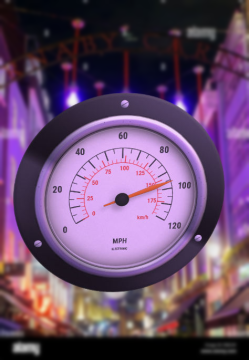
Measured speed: 95 mph
